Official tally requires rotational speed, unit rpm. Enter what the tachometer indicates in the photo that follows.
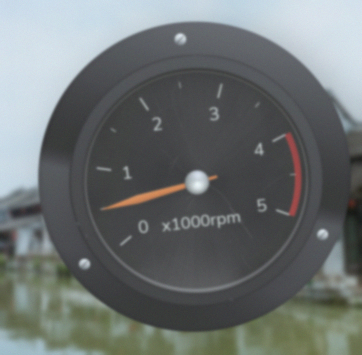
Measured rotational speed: 500 rpm
